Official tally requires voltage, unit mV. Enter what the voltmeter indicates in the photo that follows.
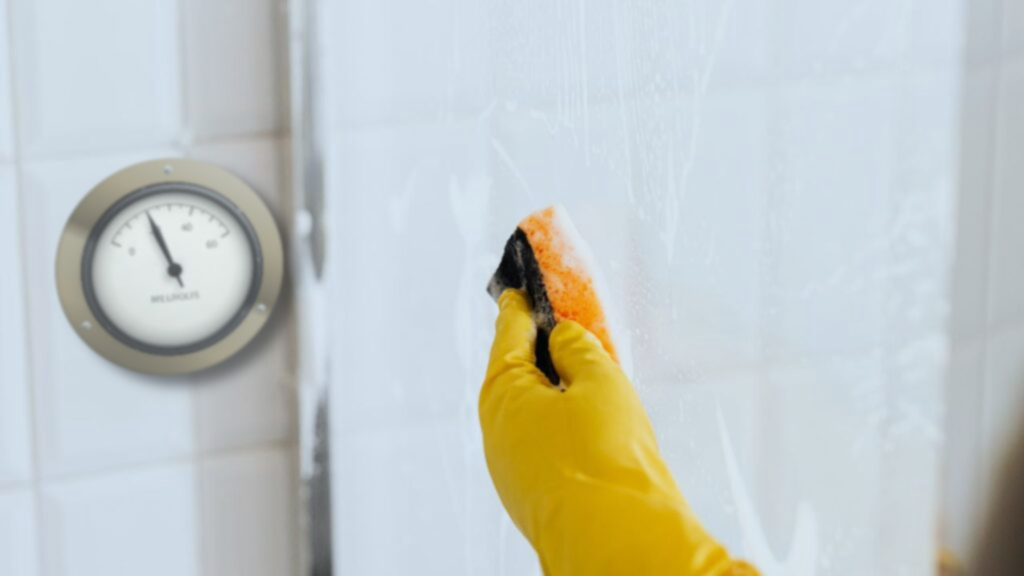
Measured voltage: 20 mV
